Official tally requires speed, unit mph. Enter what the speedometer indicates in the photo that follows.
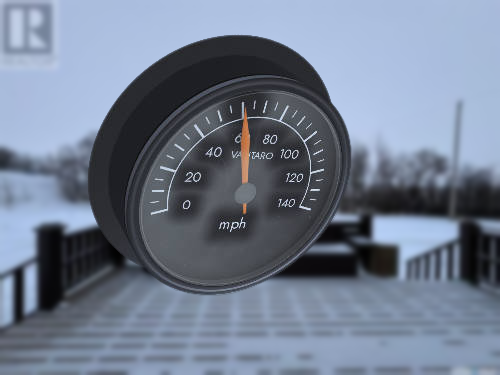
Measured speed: 60 mph
